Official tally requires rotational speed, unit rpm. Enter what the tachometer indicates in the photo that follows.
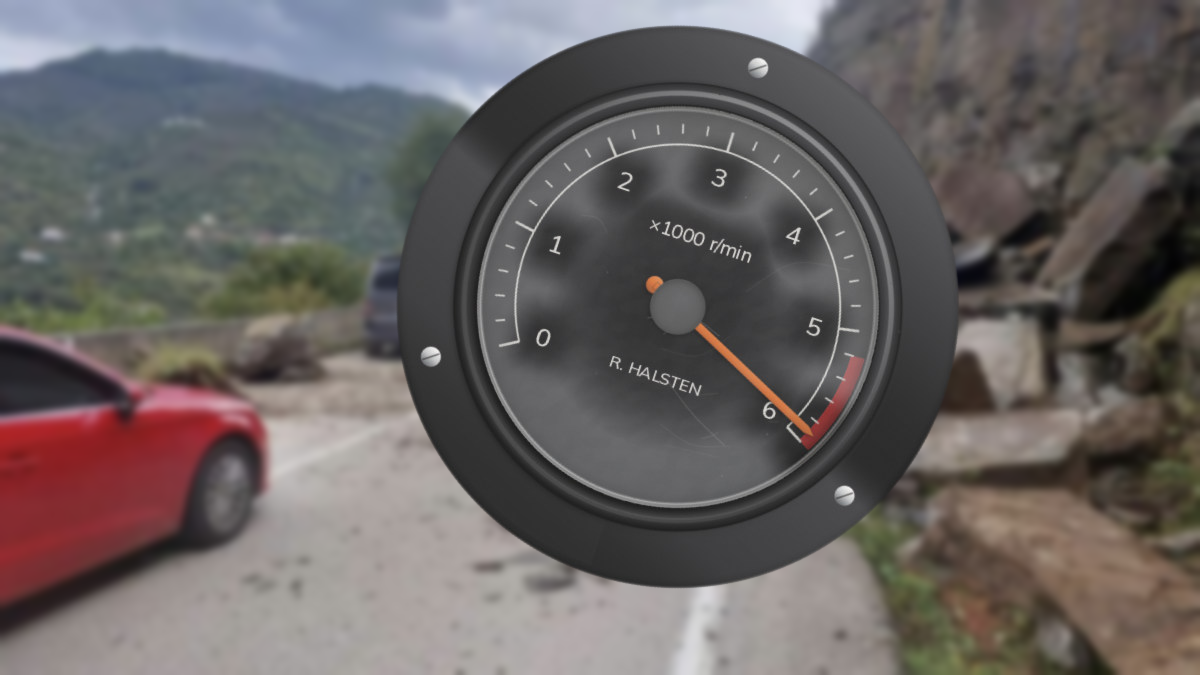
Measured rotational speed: 5900 rpm
